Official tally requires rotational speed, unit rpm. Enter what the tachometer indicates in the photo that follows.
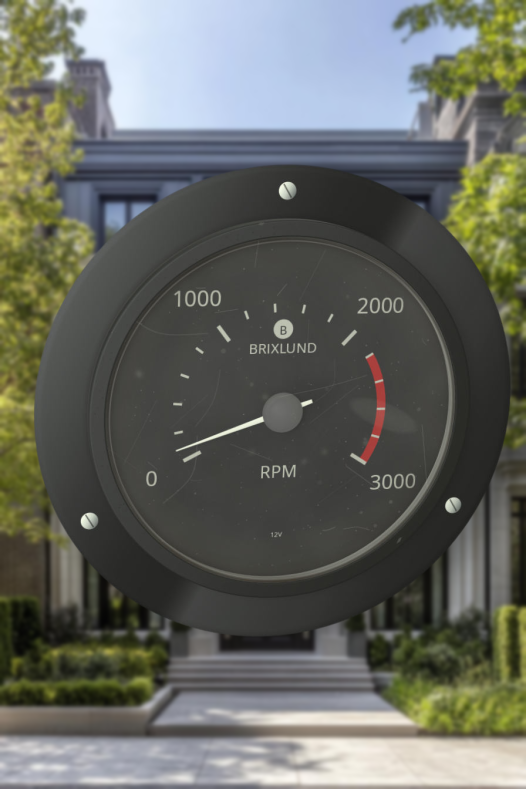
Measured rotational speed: 100 rpm
